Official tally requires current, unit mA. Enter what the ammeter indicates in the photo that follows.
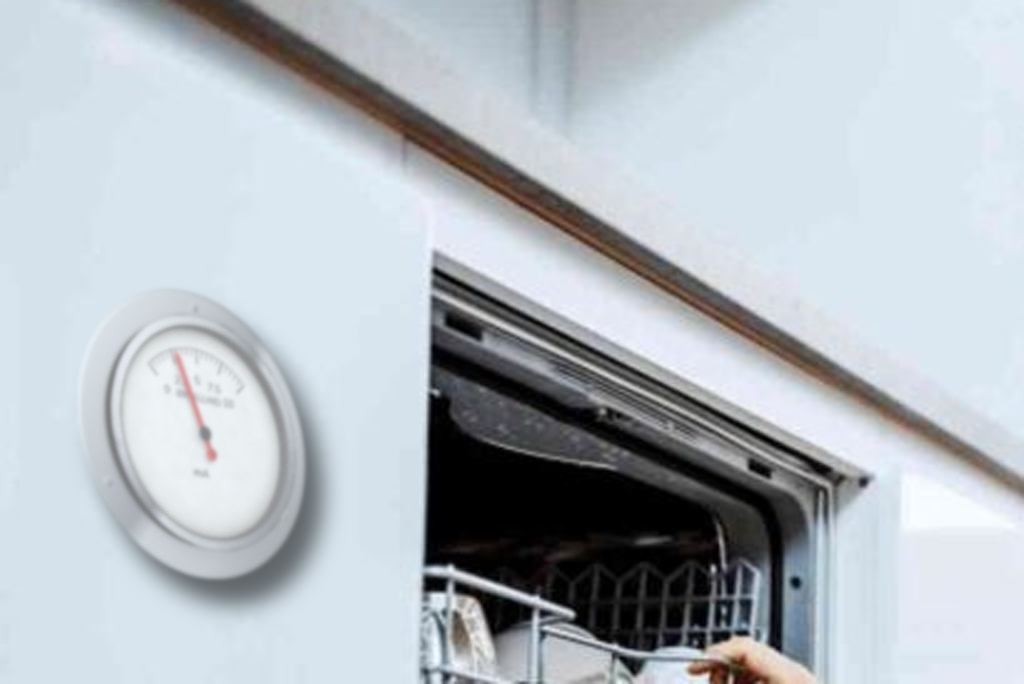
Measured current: 2.5 mA
